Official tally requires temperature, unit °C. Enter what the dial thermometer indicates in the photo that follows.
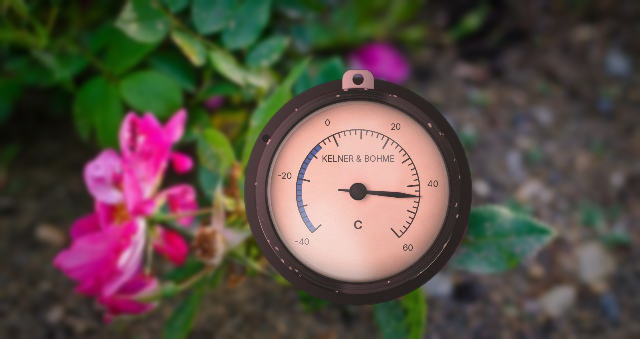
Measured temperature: 44 °C
